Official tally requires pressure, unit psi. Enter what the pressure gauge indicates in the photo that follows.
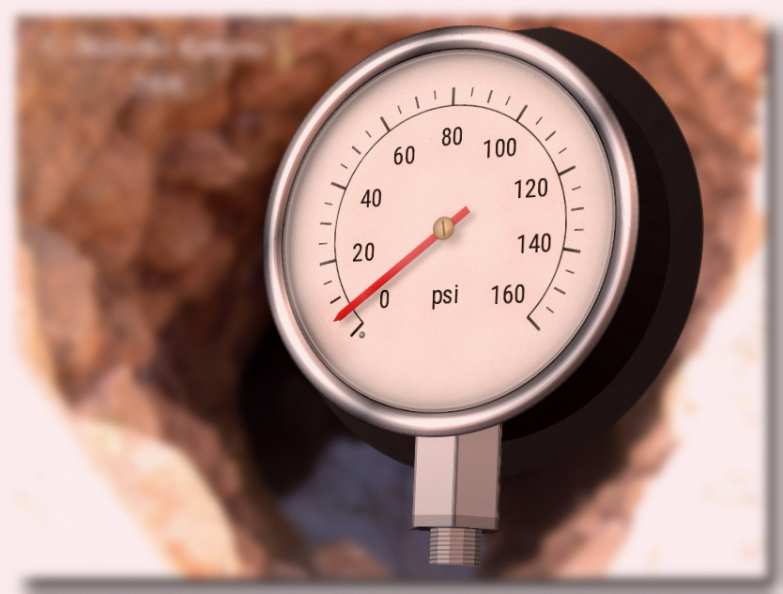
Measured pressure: 5 psi
